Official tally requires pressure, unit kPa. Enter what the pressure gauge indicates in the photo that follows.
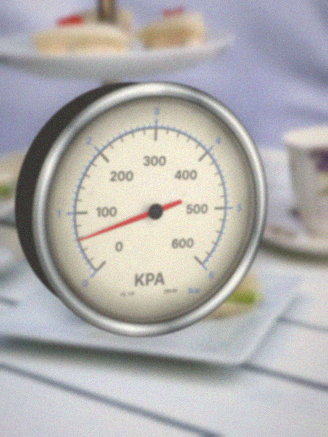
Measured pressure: 60 kPa
